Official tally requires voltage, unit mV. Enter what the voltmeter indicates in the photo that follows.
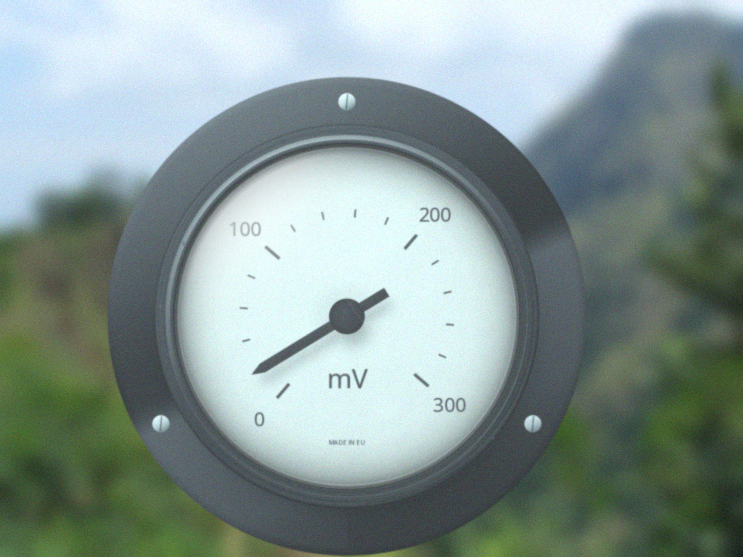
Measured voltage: 20 mV
